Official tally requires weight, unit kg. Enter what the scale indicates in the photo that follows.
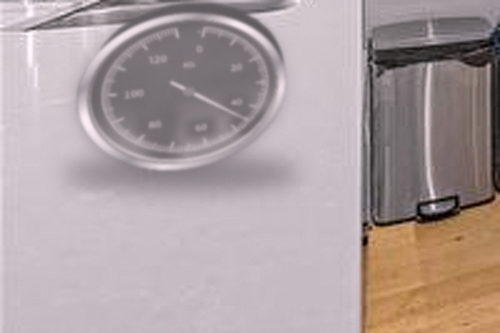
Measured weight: 45 kg
